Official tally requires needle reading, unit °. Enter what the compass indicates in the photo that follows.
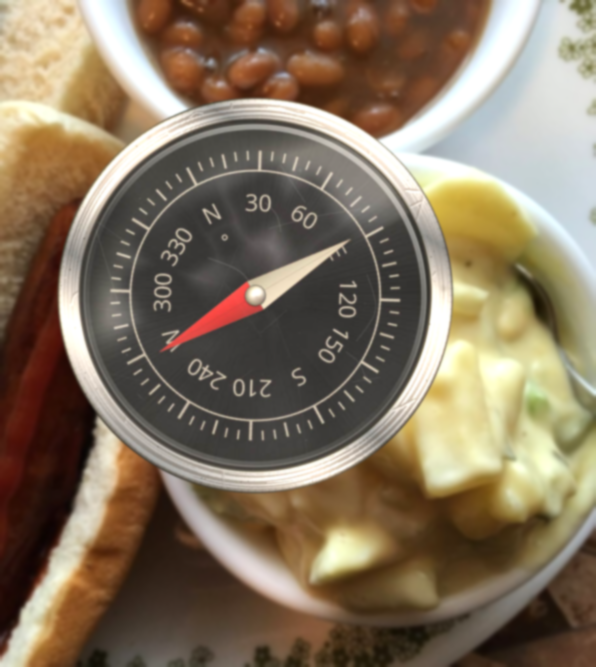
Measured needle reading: 267.5 °
